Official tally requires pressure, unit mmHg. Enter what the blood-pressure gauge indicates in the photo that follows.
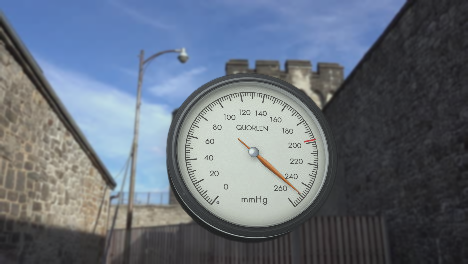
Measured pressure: 250 mmHg
